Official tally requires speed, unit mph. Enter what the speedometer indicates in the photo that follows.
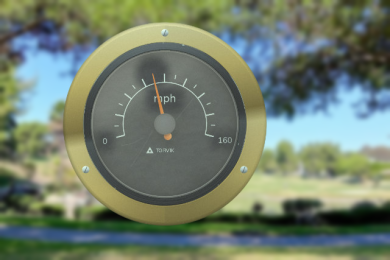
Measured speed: 70 mph
